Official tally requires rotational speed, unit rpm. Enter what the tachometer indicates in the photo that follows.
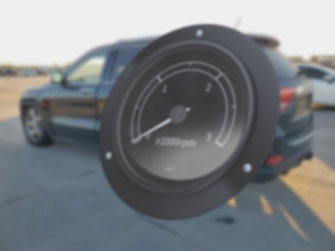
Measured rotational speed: 0 rpm
